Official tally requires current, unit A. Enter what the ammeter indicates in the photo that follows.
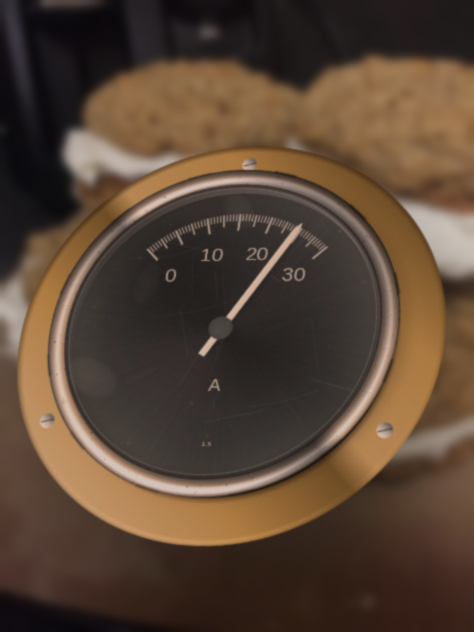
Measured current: 25 A
